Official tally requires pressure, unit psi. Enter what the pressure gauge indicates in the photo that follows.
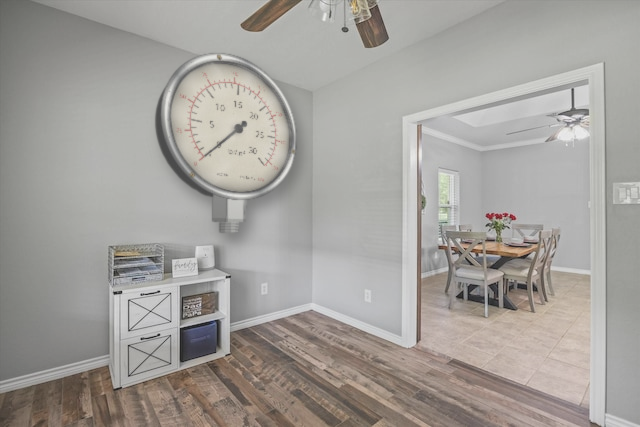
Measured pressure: 0 psi
